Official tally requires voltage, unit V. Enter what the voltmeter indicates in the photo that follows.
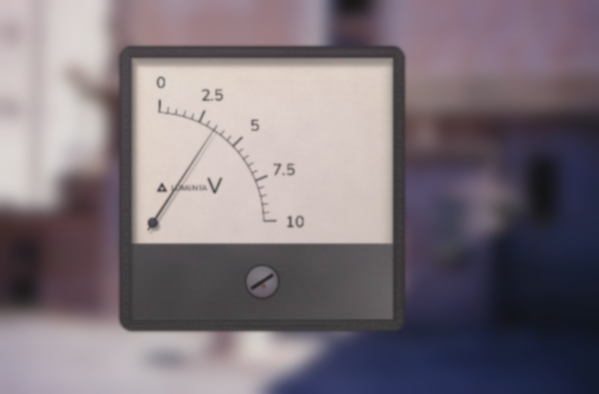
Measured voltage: 3.5 V
